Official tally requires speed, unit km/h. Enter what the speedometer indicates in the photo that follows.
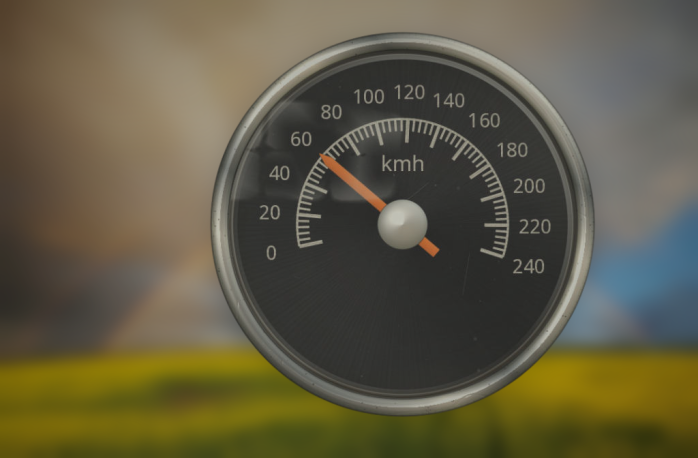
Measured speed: 60 km/h
